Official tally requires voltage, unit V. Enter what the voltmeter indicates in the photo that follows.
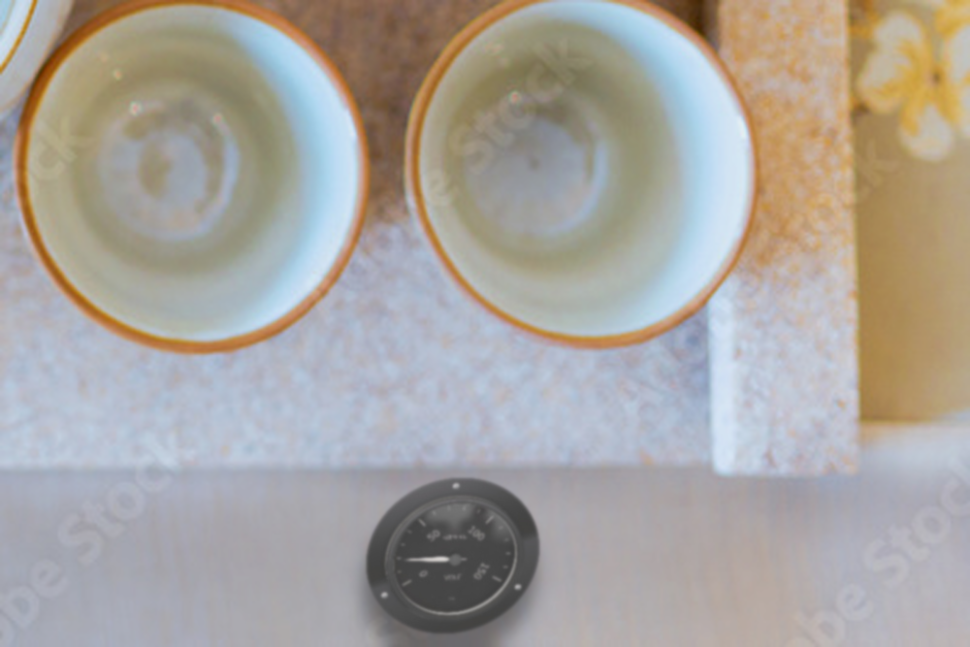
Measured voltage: 20 V
